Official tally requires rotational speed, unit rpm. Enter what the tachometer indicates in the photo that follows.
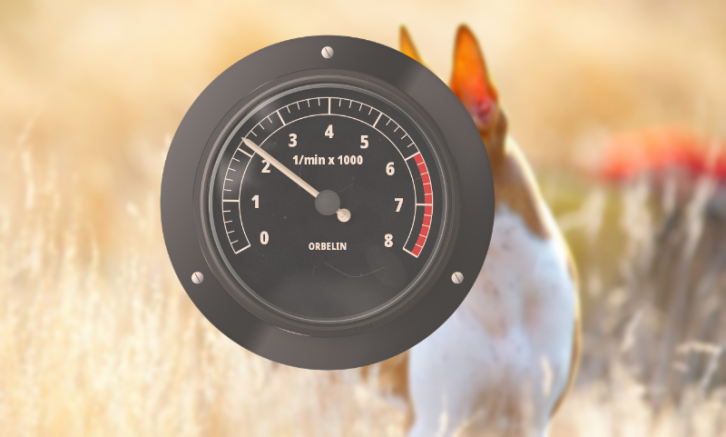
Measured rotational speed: 2200 rpm
